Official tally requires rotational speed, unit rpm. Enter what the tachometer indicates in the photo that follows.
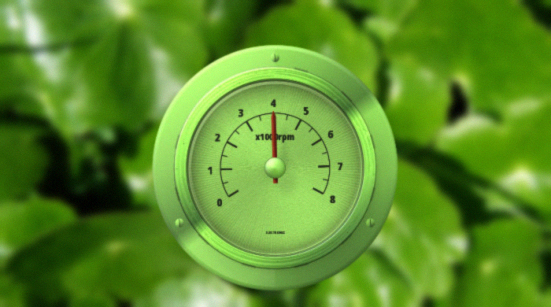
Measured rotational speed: 4000 rpm
